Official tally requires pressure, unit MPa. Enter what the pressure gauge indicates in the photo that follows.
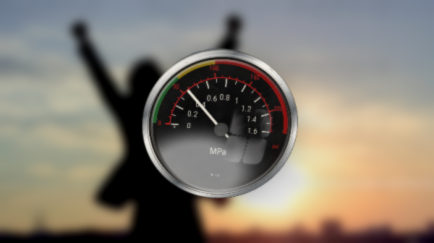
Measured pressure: 0.4 MPa
